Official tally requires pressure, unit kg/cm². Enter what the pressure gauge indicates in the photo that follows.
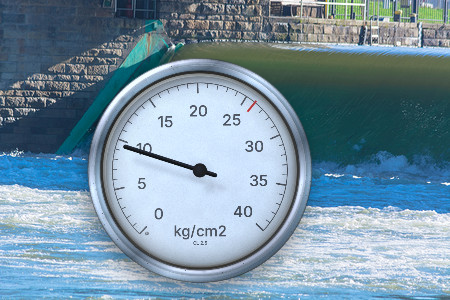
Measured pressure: 9.5 kg/cm²
